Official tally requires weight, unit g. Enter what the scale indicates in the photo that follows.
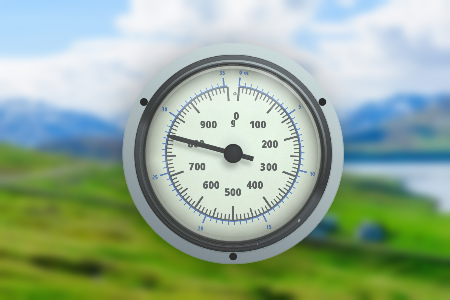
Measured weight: 800 g
